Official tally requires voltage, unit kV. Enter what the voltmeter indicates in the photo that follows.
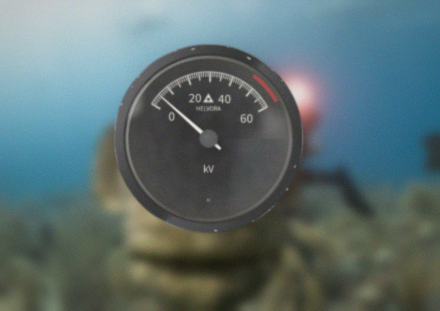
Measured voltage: 5 kV
